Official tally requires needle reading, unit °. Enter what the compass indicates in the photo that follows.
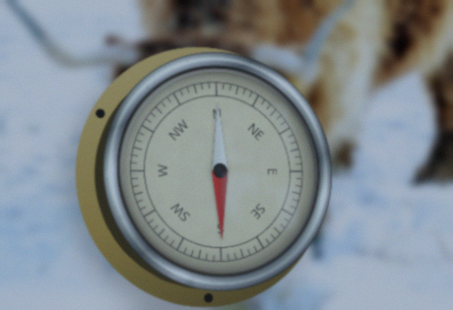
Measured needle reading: 180 °
